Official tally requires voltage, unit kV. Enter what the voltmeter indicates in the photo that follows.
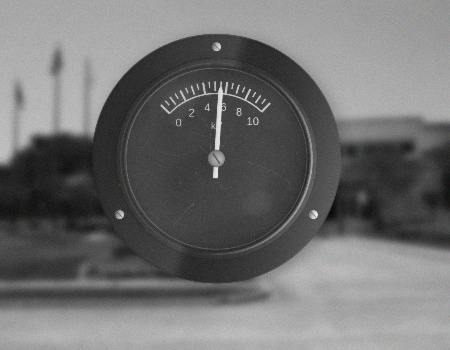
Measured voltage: 5.5 kV
